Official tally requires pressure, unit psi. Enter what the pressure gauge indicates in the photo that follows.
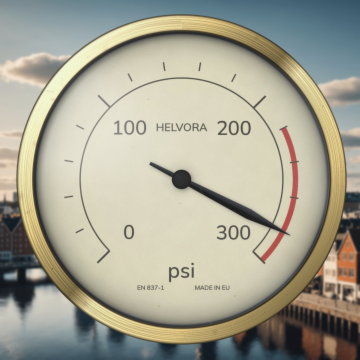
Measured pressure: 280 psi
